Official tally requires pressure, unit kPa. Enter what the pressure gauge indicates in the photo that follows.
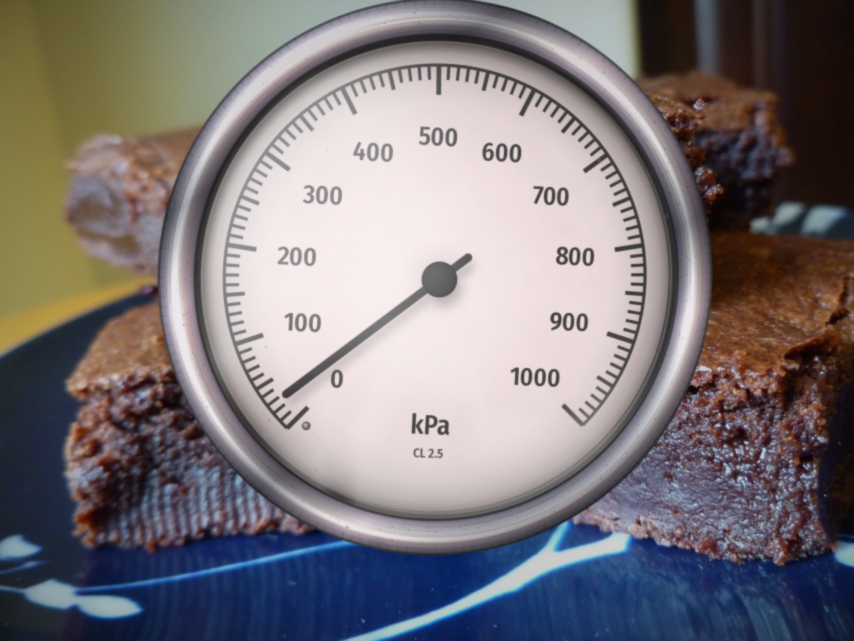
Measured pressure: 30 kPa
